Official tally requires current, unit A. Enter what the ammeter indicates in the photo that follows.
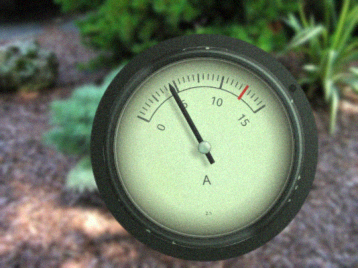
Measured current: 4.5 A
